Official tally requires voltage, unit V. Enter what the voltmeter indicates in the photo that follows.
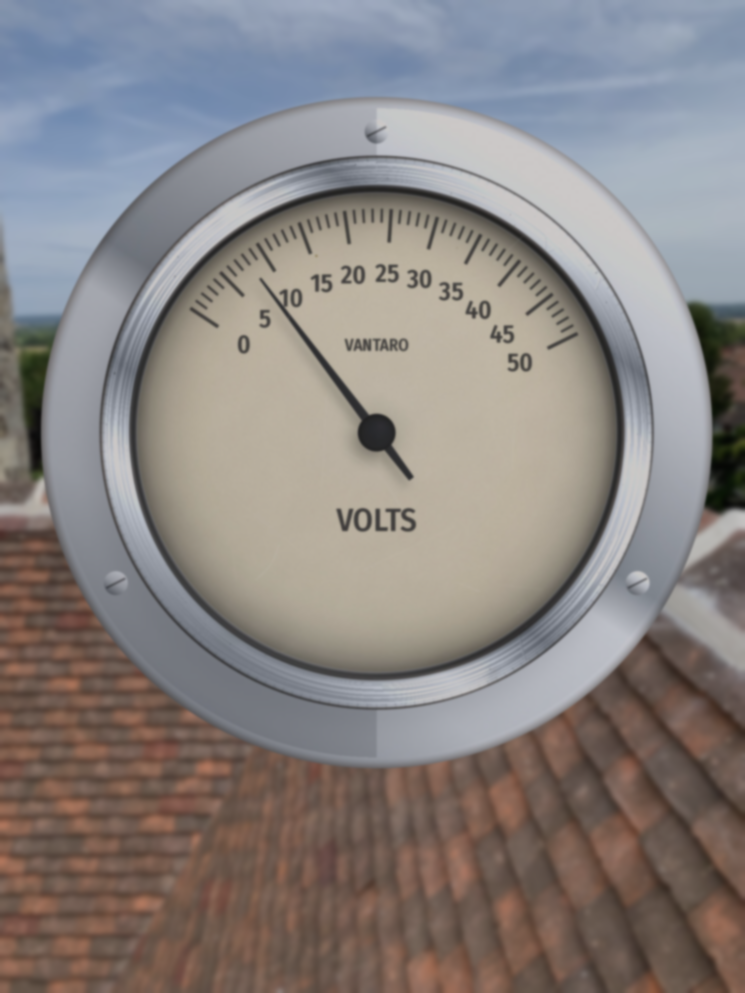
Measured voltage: 8 V
